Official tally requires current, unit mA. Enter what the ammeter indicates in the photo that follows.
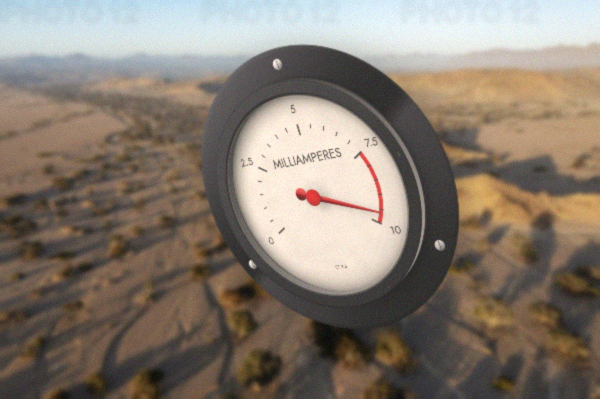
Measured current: 9.5 mA
